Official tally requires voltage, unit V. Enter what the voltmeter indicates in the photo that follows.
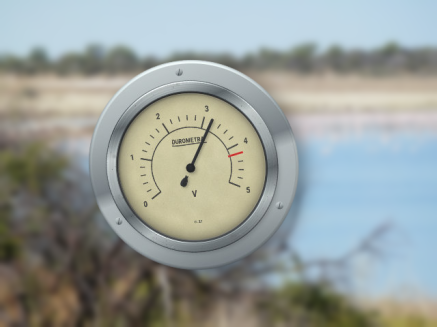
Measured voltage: 3.2 V
